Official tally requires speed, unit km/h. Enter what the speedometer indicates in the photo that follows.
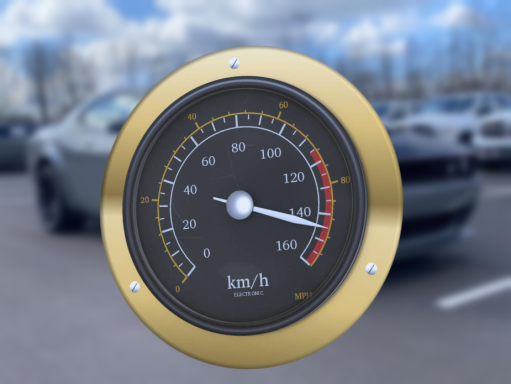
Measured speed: 145 km/h
